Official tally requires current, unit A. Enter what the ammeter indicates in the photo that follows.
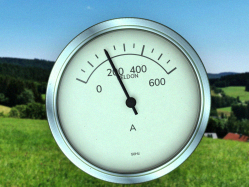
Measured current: 200 A
